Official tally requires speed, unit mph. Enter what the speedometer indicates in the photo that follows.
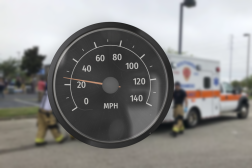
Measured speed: 25 mph
